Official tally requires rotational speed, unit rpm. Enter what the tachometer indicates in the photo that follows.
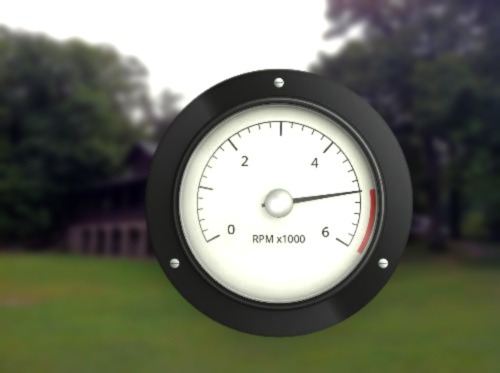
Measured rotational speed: 5000 rpm
